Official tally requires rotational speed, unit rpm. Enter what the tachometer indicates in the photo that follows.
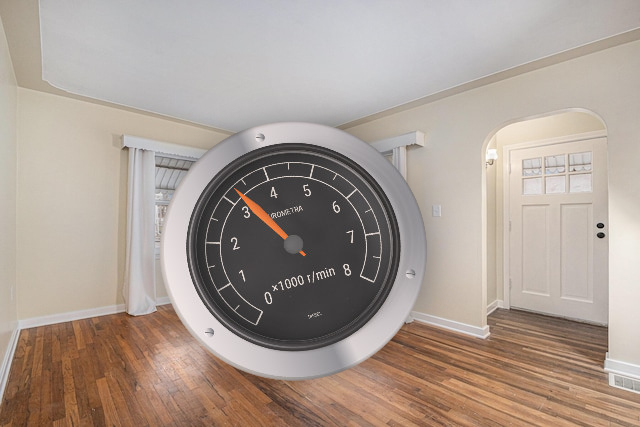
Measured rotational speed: 3250 rpm
